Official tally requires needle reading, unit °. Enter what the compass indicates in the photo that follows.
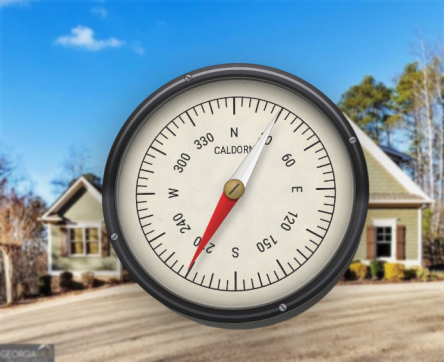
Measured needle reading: 210 °
